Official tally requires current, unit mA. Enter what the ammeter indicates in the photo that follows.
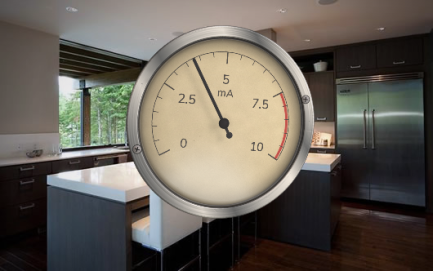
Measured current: 3.75 mA
